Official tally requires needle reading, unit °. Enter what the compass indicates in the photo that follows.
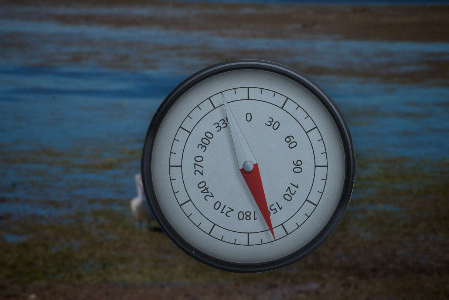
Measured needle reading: 160 °
